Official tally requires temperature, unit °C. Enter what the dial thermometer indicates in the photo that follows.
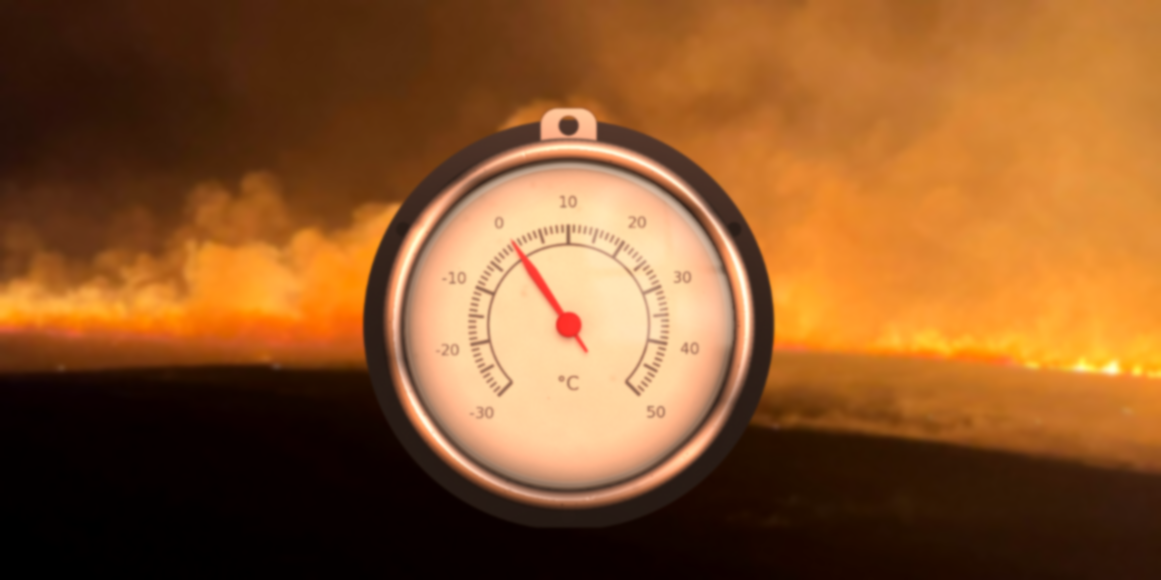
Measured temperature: 0 °C
